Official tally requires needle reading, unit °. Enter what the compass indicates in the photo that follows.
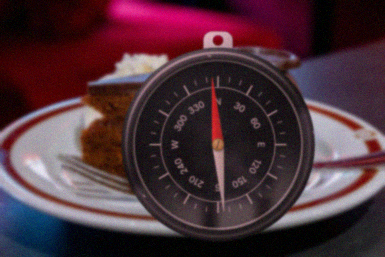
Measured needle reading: 355 °
